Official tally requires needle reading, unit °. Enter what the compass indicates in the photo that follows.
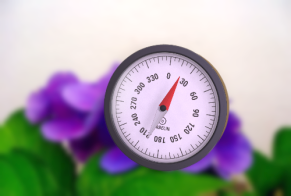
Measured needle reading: 20 °
